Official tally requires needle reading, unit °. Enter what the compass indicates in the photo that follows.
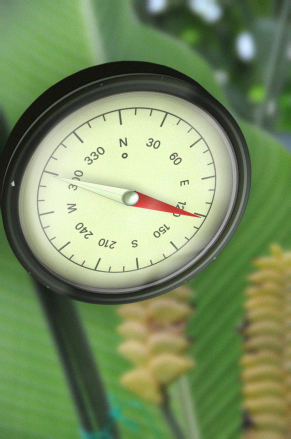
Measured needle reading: 120 °
